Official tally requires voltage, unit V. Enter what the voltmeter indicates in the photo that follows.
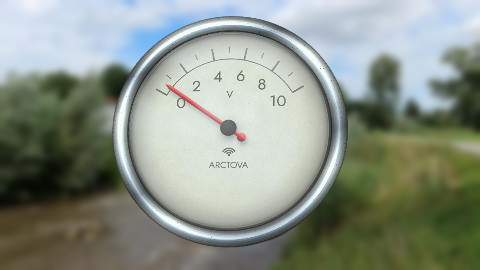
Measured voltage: 0.5 V
